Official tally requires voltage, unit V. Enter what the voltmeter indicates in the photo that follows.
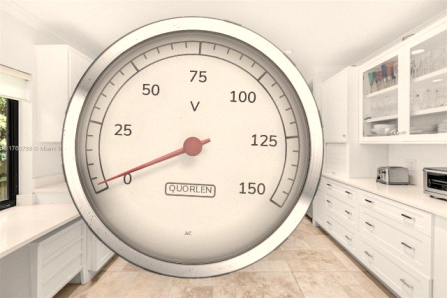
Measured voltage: 2.5 V
